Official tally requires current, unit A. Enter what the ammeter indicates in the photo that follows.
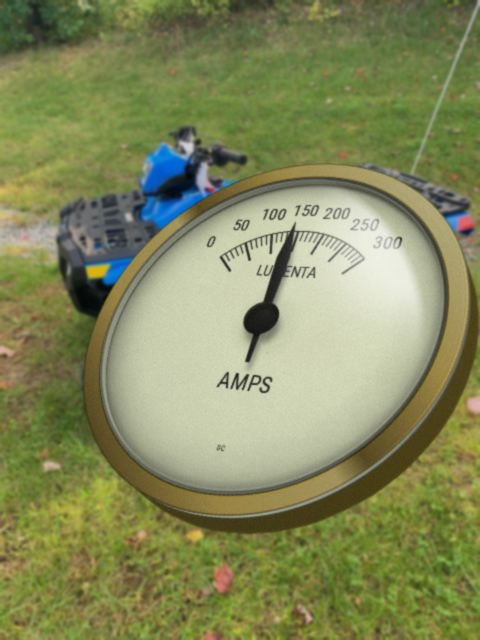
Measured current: 150 A
